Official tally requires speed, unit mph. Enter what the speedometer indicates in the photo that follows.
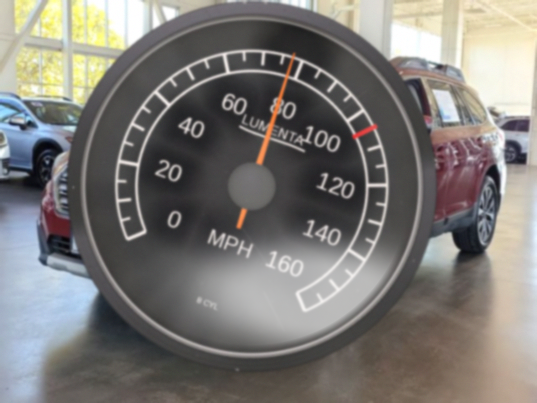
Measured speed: 77.5 mph
